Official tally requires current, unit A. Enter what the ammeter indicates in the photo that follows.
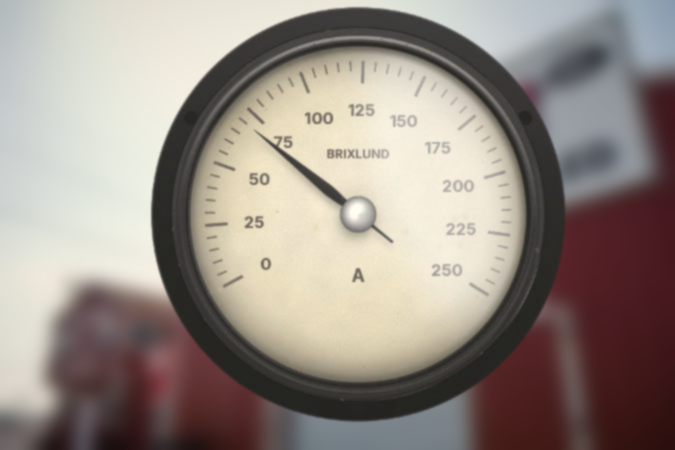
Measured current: 70 A
